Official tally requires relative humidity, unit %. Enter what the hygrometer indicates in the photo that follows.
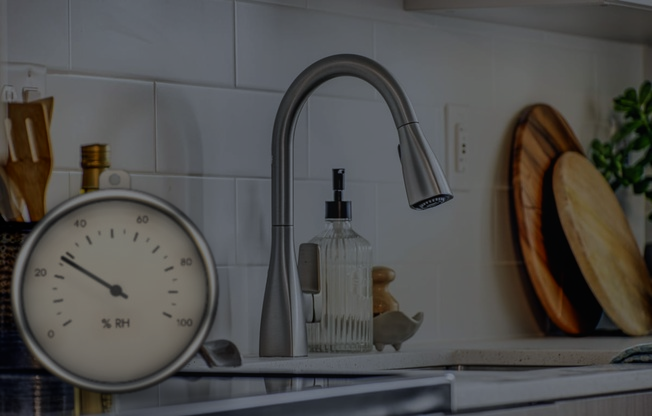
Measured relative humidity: 27.5 %
